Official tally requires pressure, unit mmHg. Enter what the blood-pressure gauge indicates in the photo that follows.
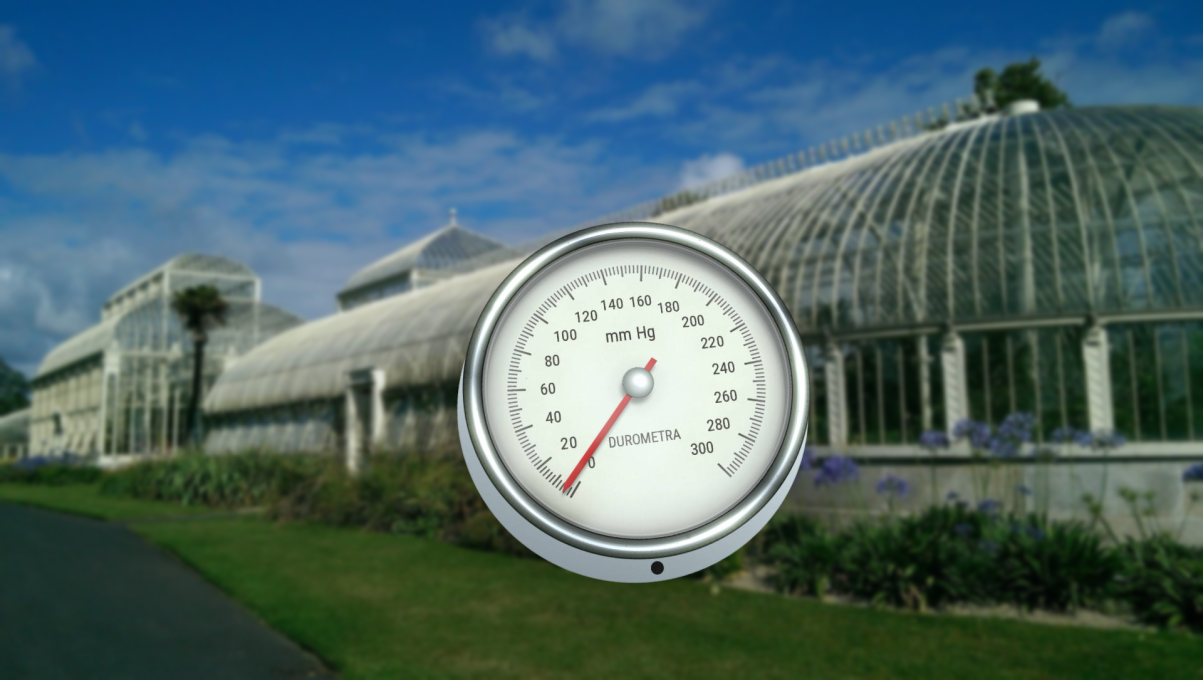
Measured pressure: 4 mmHg
